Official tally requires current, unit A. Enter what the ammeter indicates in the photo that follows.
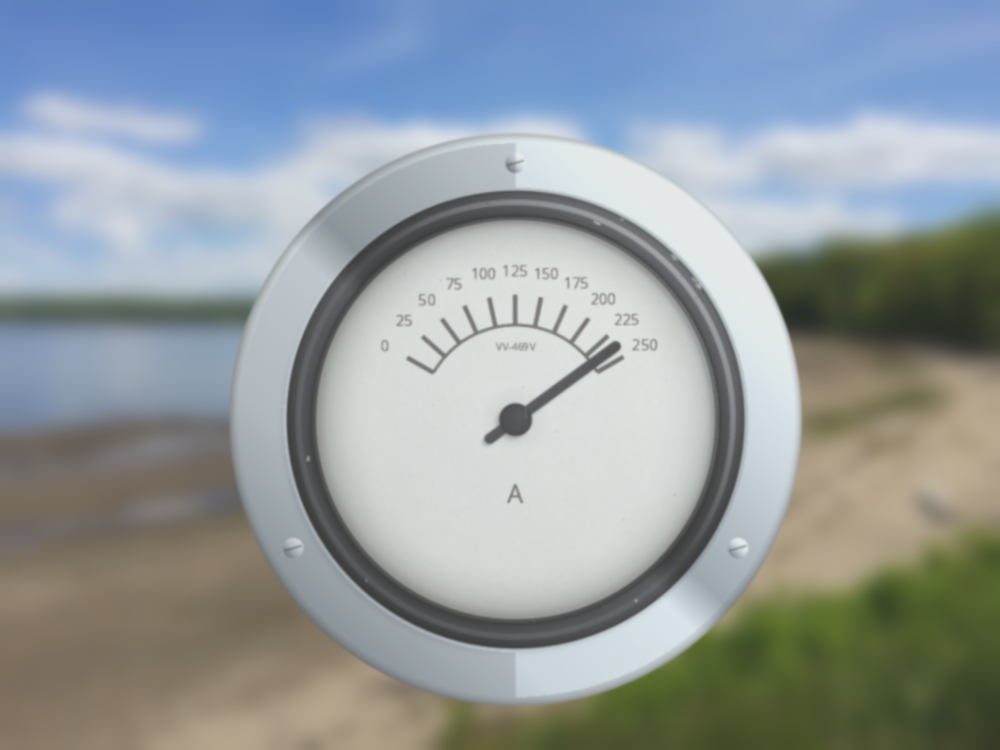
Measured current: 237.5 A
